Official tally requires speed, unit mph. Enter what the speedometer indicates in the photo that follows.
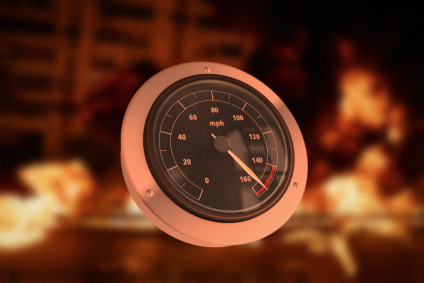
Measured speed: 155 mph
